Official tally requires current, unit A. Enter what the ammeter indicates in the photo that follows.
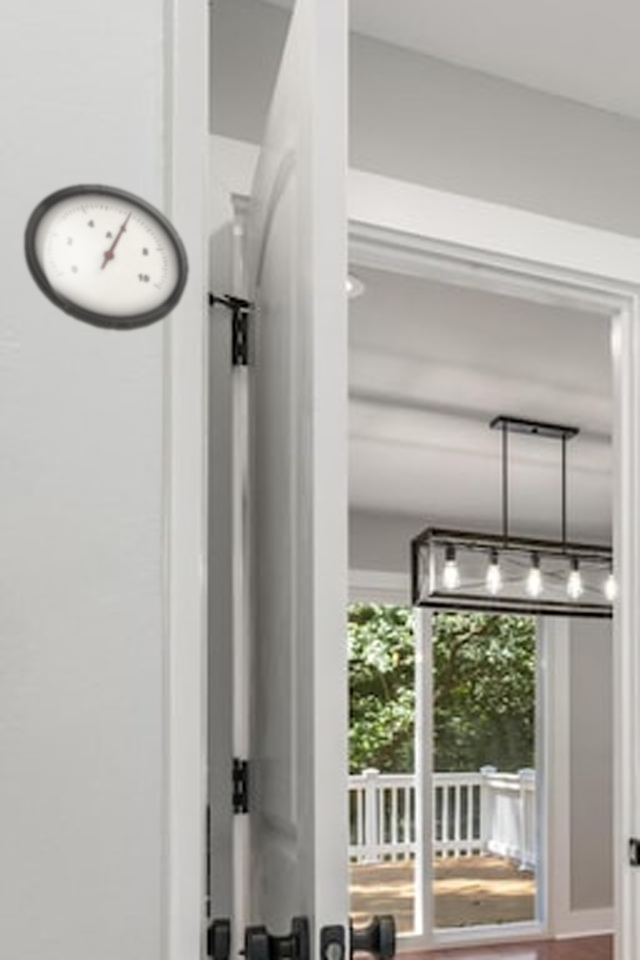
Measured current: 6 A
